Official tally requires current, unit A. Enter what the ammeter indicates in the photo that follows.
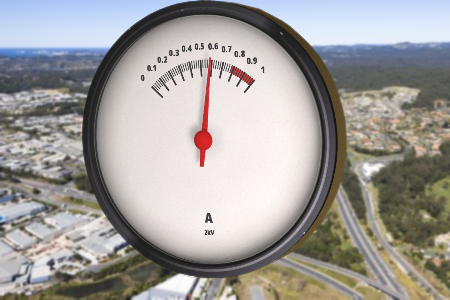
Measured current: 0.6 A
